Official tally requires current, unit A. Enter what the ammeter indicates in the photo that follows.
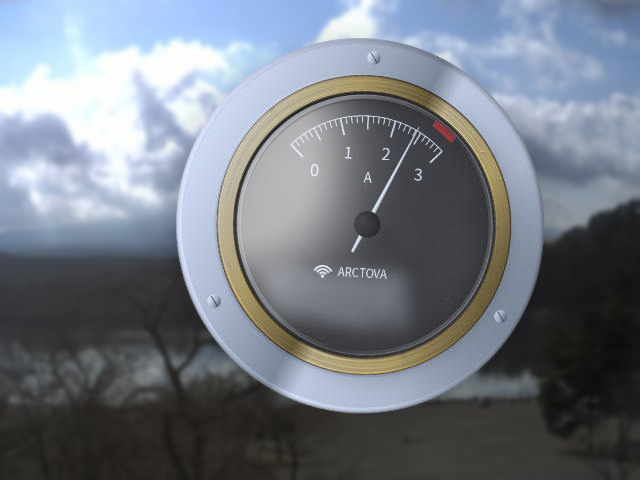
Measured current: 2.4 A
